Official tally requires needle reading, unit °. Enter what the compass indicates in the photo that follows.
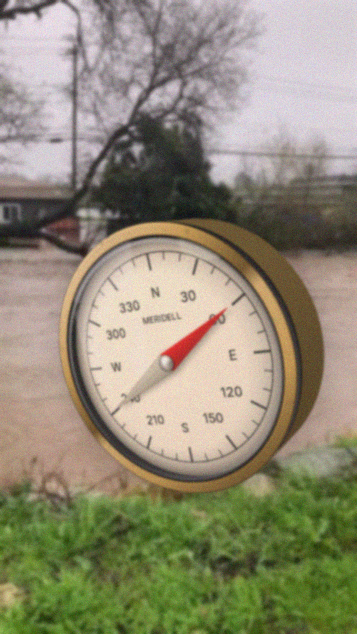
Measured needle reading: 60 °
